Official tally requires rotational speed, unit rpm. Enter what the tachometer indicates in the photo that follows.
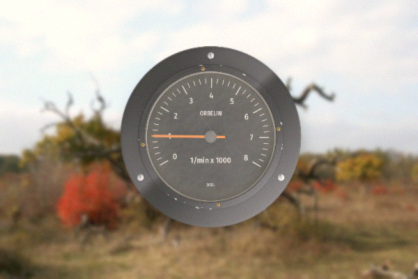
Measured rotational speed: 1000 rpm
